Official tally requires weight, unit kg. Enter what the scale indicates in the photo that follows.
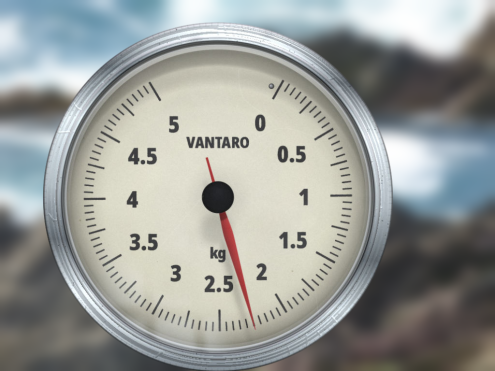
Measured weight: 2.25 kg
